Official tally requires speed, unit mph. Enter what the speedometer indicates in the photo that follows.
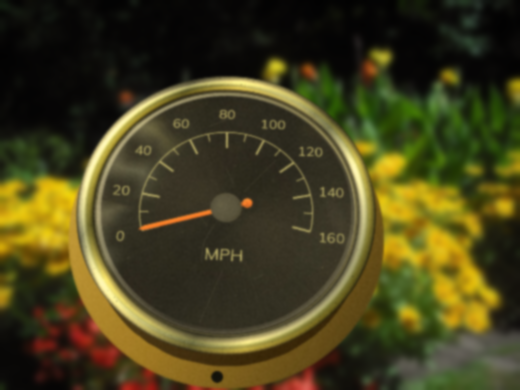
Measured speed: 0 mph
